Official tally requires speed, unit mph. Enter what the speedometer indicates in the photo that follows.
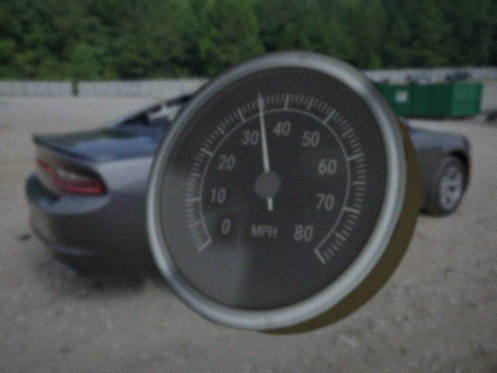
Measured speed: 35 mph
